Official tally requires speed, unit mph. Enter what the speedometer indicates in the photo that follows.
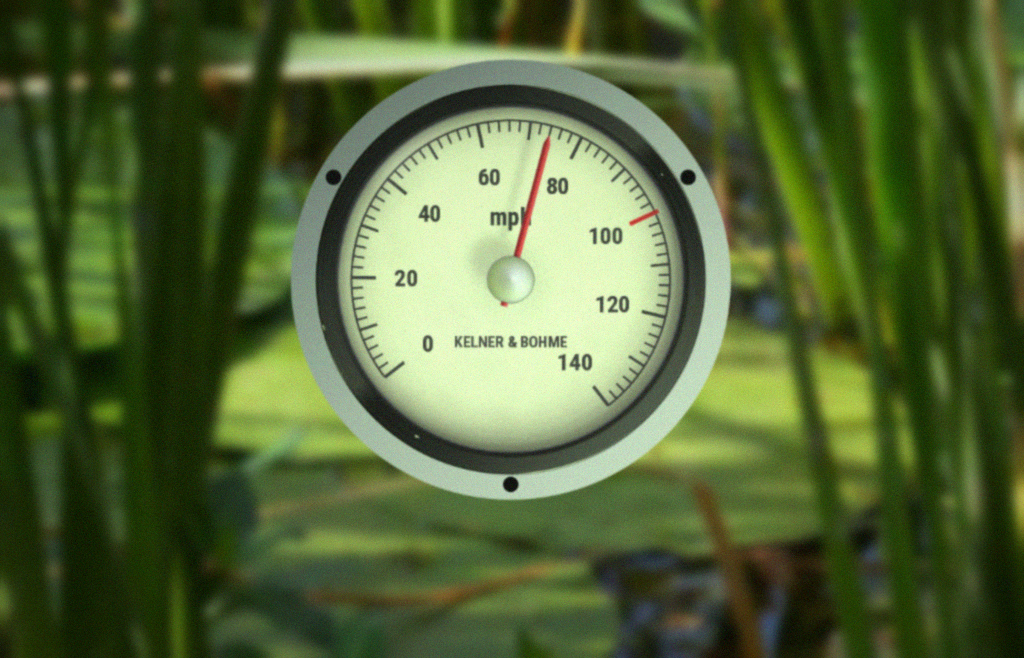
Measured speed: 74 mph
